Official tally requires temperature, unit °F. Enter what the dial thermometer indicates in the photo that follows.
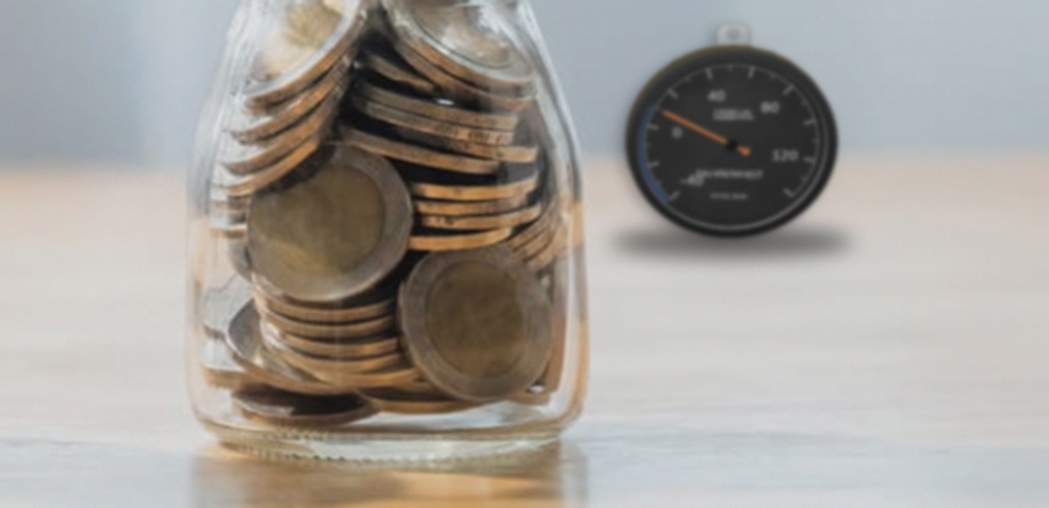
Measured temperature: 10 °F
